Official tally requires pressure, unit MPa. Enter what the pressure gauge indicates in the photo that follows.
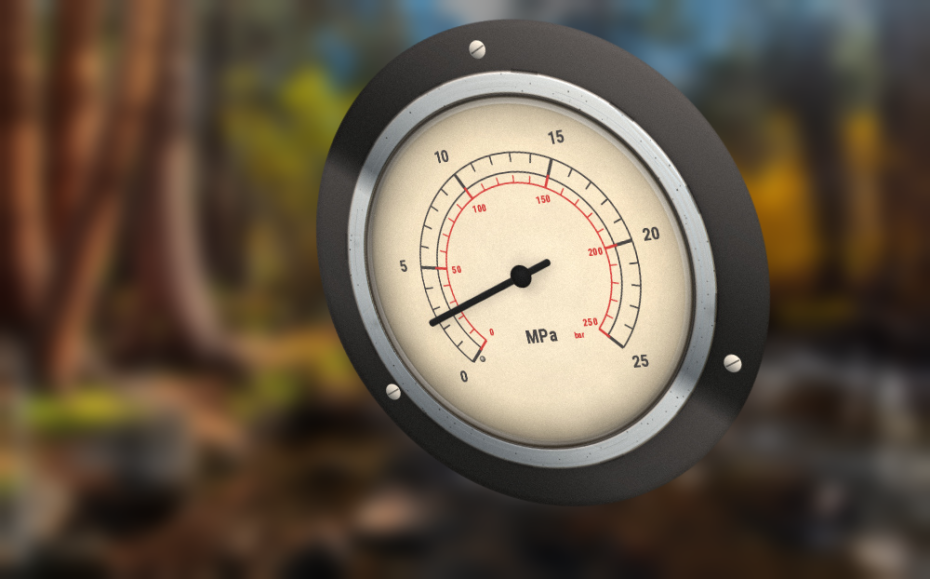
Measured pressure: 2.5 MPa
